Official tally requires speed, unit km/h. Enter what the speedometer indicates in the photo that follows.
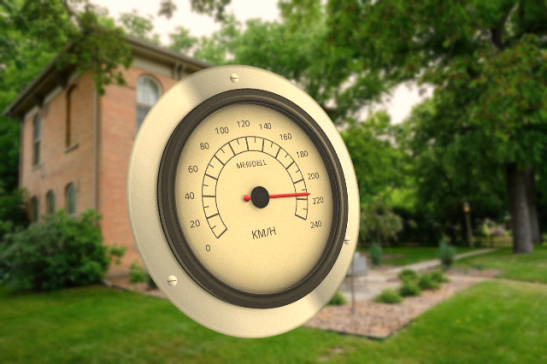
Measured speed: 215 km/h
